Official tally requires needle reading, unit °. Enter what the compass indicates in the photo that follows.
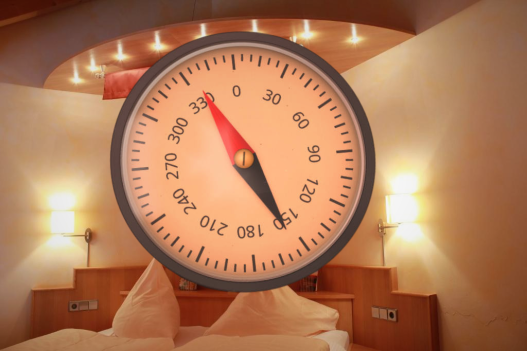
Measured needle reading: 335 °
